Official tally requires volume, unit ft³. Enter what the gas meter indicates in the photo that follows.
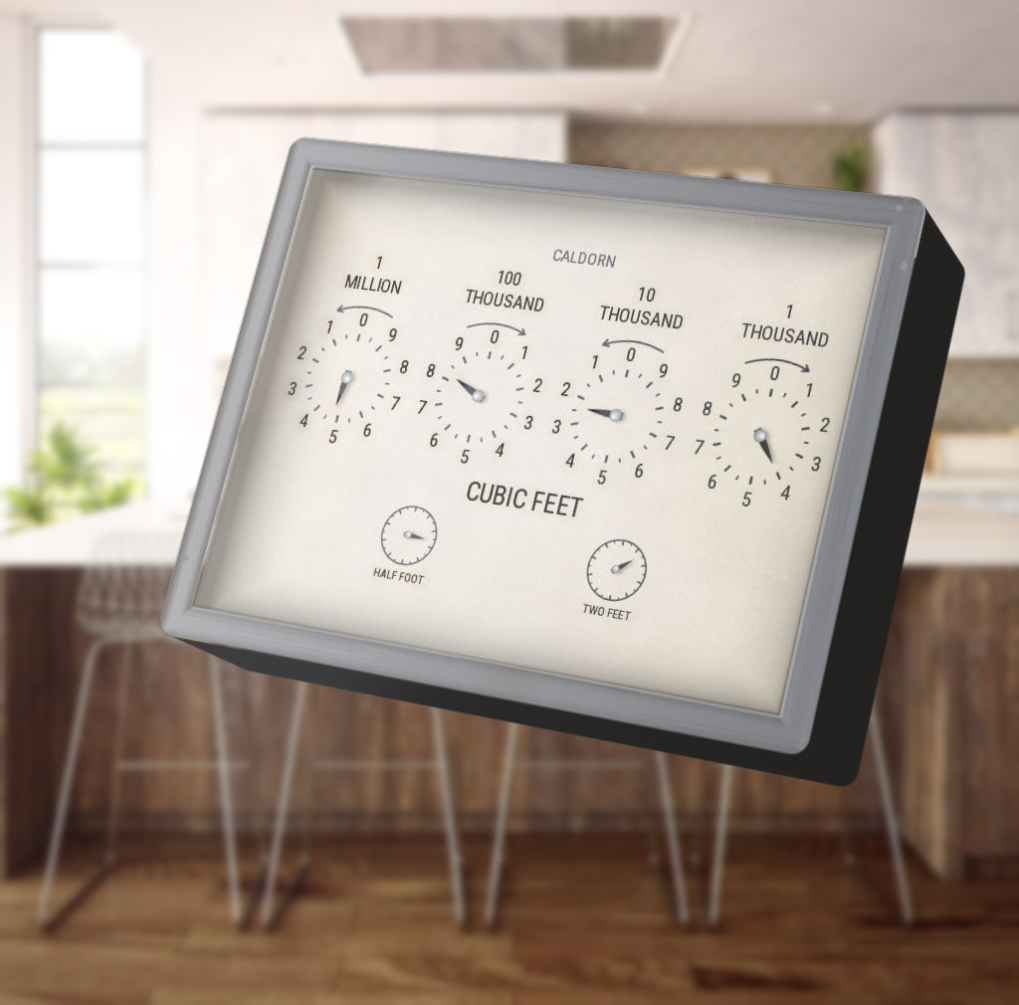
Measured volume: 482400 ft³
